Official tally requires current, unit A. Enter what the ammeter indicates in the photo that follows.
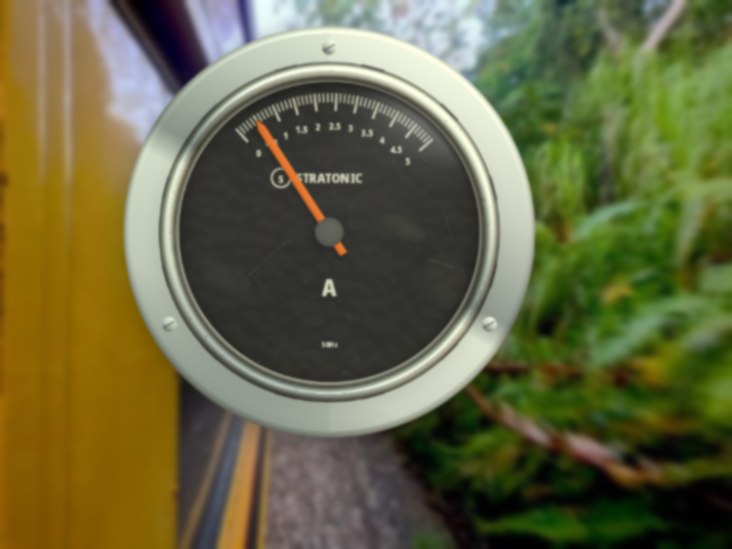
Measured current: 0.5 A
